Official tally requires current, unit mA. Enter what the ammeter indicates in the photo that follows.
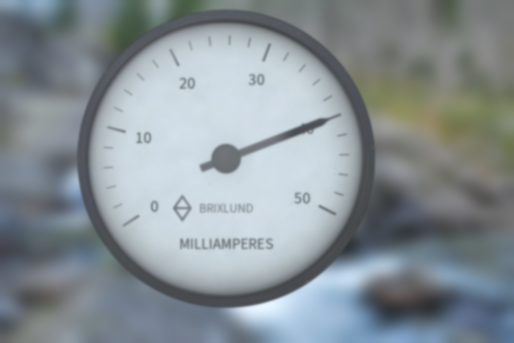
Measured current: 40 mA
